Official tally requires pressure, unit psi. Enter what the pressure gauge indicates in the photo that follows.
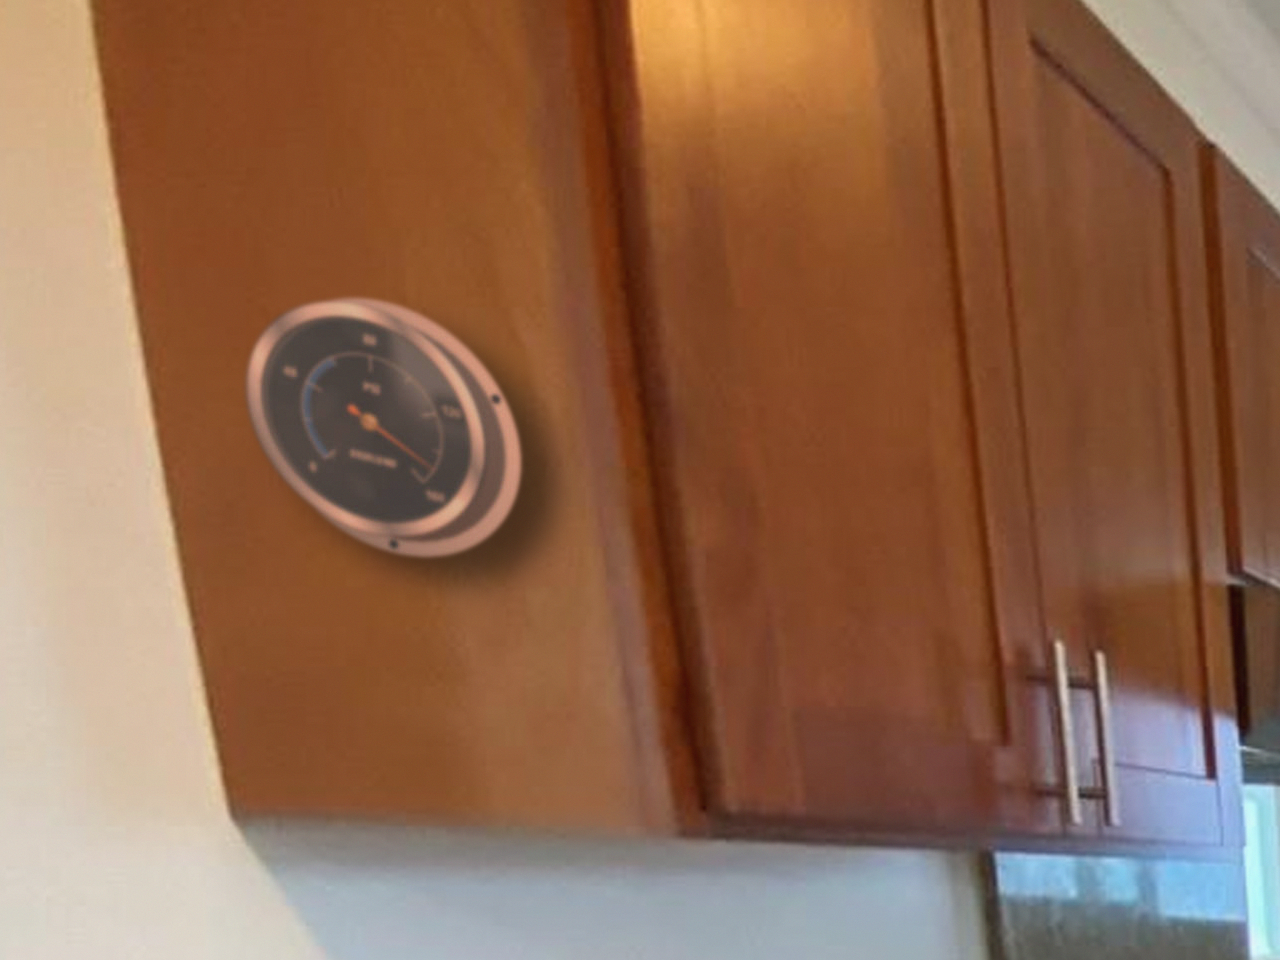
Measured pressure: 150 psi
